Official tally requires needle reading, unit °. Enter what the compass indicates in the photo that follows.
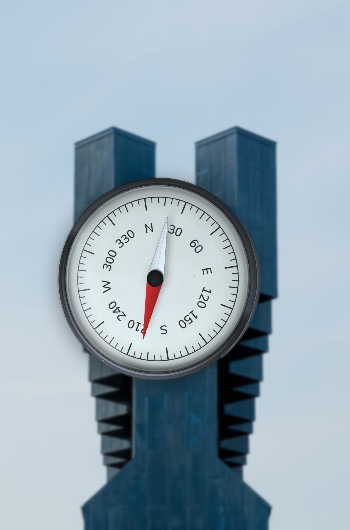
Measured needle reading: 200 °
